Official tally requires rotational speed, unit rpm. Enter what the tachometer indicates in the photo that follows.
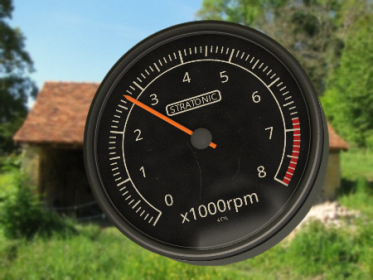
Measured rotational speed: 2700 rpm
